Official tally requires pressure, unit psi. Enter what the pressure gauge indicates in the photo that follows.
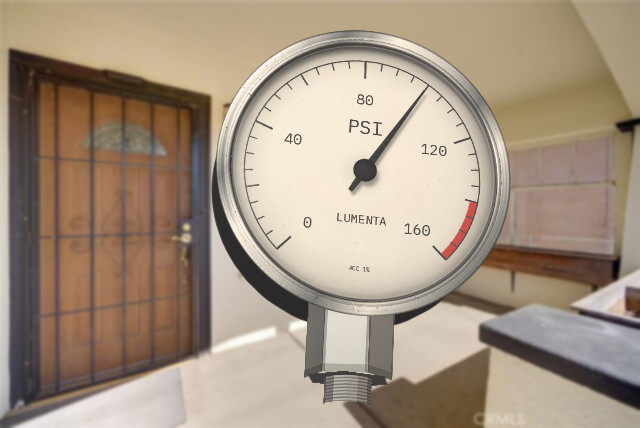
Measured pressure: 100 psi
